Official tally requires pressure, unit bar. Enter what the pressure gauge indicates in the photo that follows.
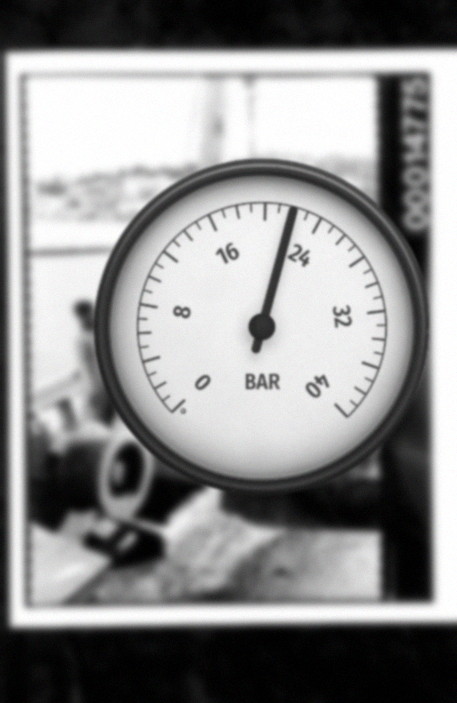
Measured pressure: 22 bar
